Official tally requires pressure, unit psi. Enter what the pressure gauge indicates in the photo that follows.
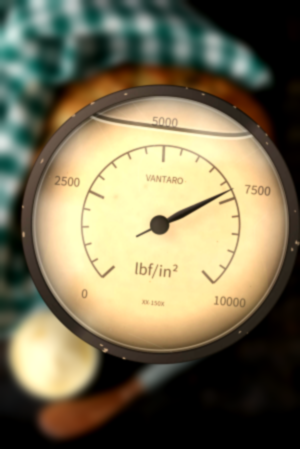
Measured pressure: 7250 psi
